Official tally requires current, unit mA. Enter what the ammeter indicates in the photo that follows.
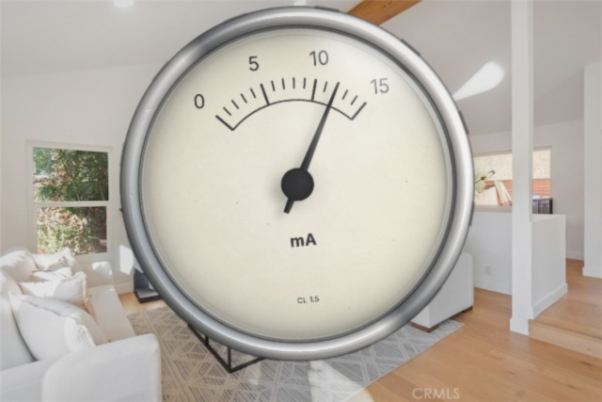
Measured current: 12 mA
